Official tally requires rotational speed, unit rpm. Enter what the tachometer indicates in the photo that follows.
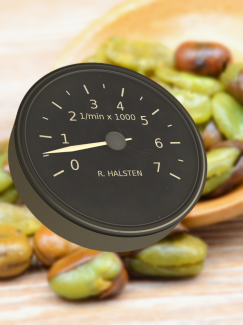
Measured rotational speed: 500 rpm
